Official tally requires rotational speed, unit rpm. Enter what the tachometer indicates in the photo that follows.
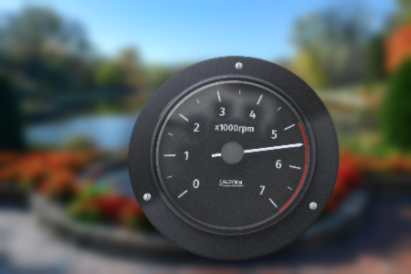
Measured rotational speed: 5500 rpm
